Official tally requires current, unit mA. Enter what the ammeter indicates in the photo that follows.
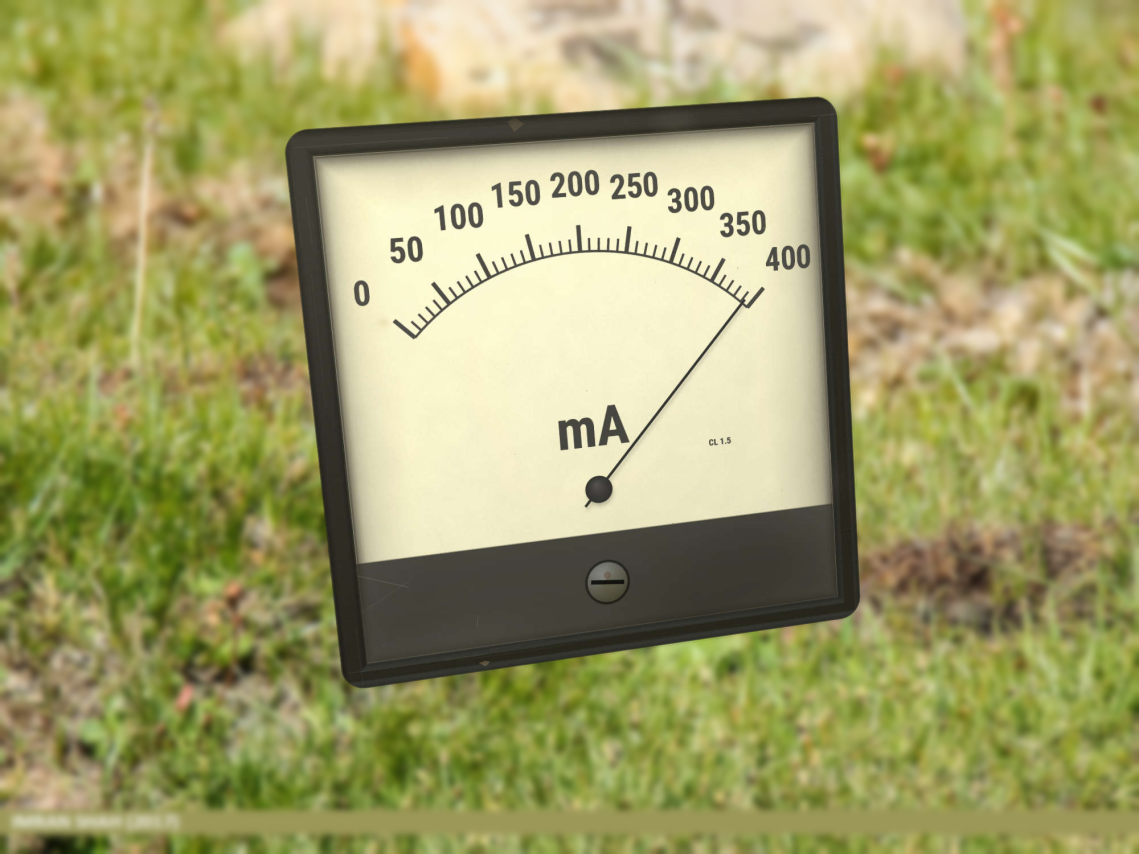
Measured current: 390 mA
